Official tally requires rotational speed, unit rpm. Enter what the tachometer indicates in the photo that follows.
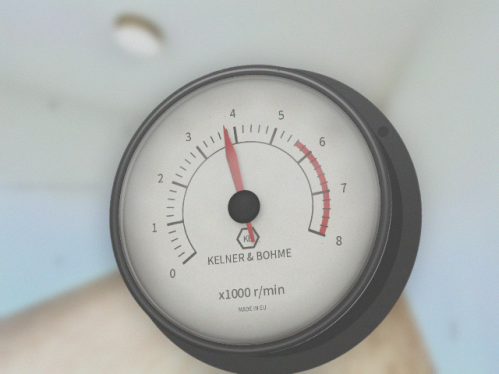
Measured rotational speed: 3800 rpm
